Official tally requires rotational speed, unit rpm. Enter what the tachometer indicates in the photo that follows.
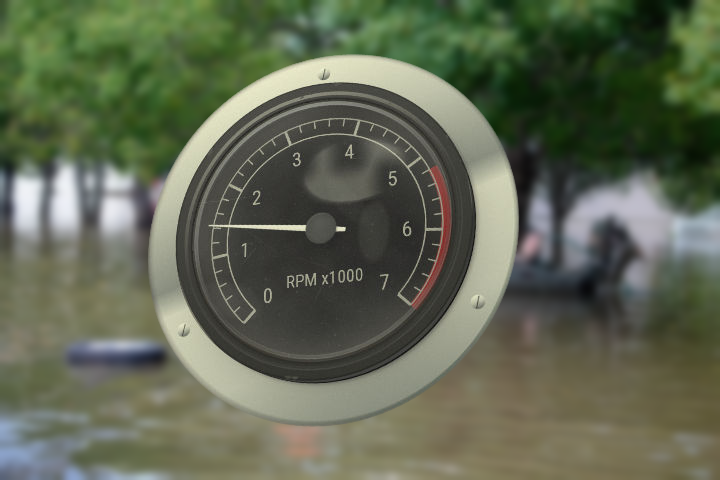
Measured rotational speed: 1400 rpm
